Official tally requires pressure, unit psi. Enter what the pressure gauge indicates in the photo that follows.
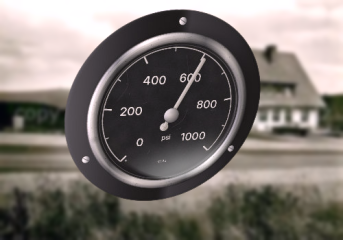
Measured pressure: 600 psi
